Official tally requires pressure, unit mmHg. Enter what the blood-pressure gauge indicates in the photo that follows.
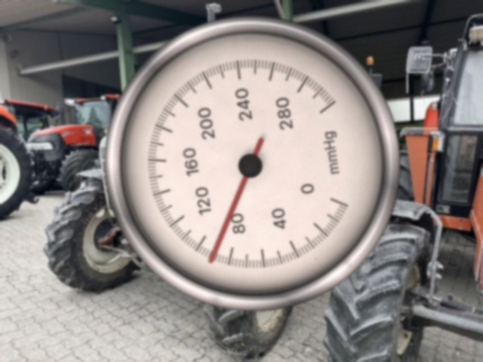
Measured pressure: 90 mmHg
